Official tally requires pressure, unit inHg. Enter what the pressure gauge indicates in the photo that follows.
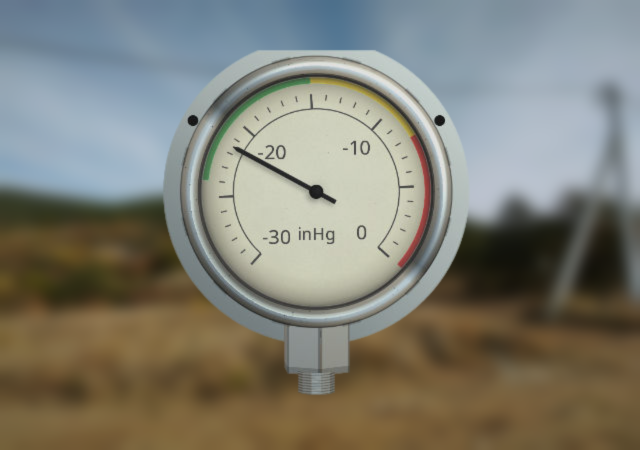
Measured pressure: -21.5 inHg
